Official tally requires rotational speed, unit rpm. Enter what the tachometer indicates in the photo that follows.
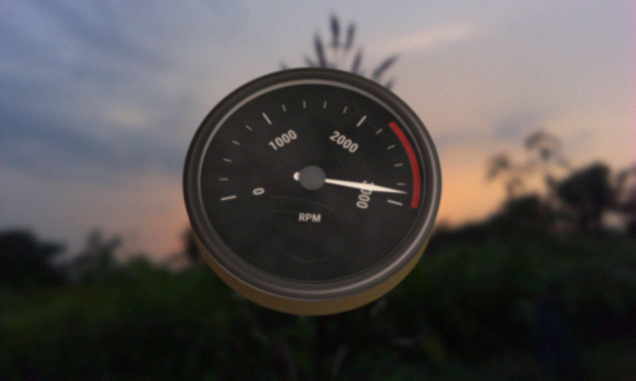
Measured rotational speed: 2900 rpm
